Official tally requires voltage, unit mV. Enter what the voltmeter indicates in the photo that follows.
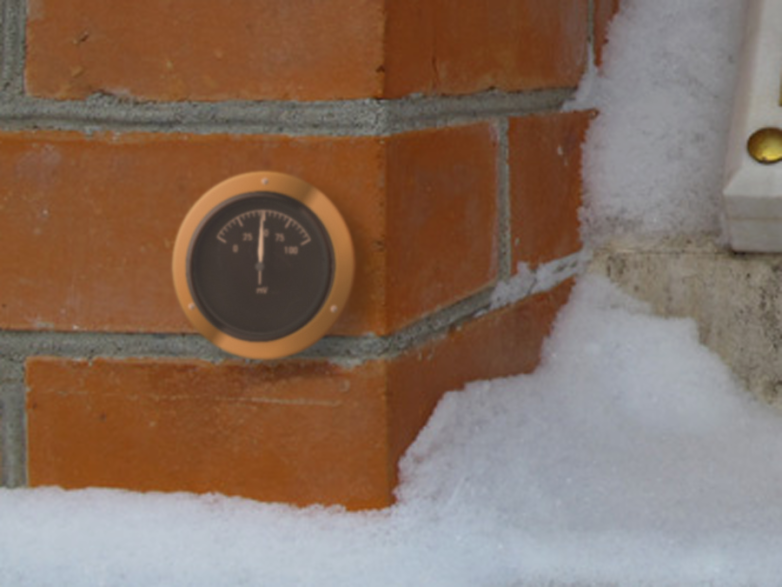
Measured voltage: 50 mV
